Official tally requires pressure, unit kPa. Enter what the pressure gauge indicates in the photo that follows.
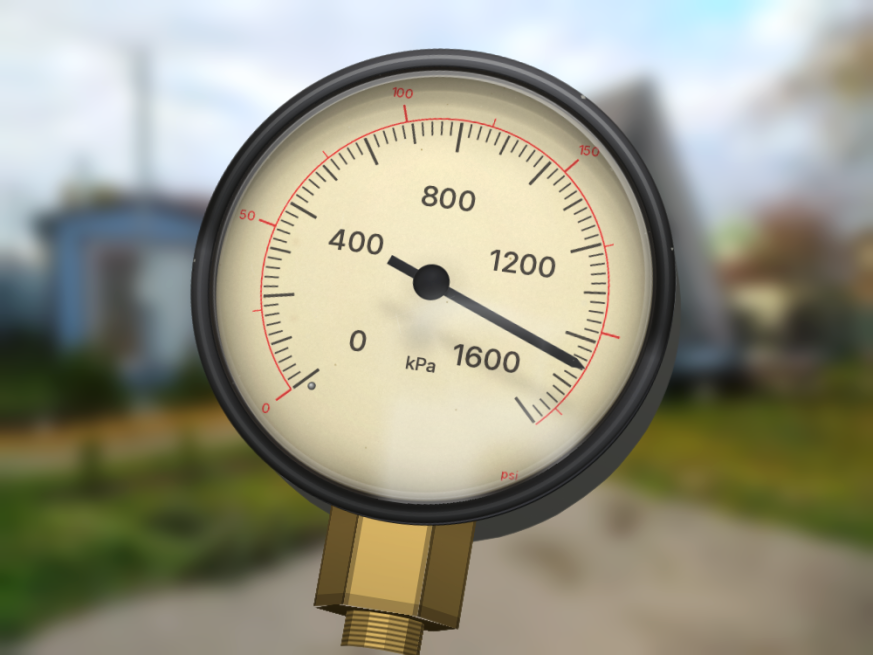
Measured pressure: 1460 kPa
